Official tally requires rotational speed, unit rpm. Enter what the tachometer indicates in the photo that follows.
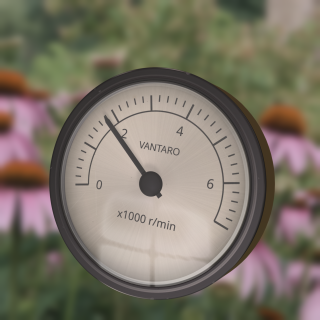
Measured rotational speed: 1800 rpm
